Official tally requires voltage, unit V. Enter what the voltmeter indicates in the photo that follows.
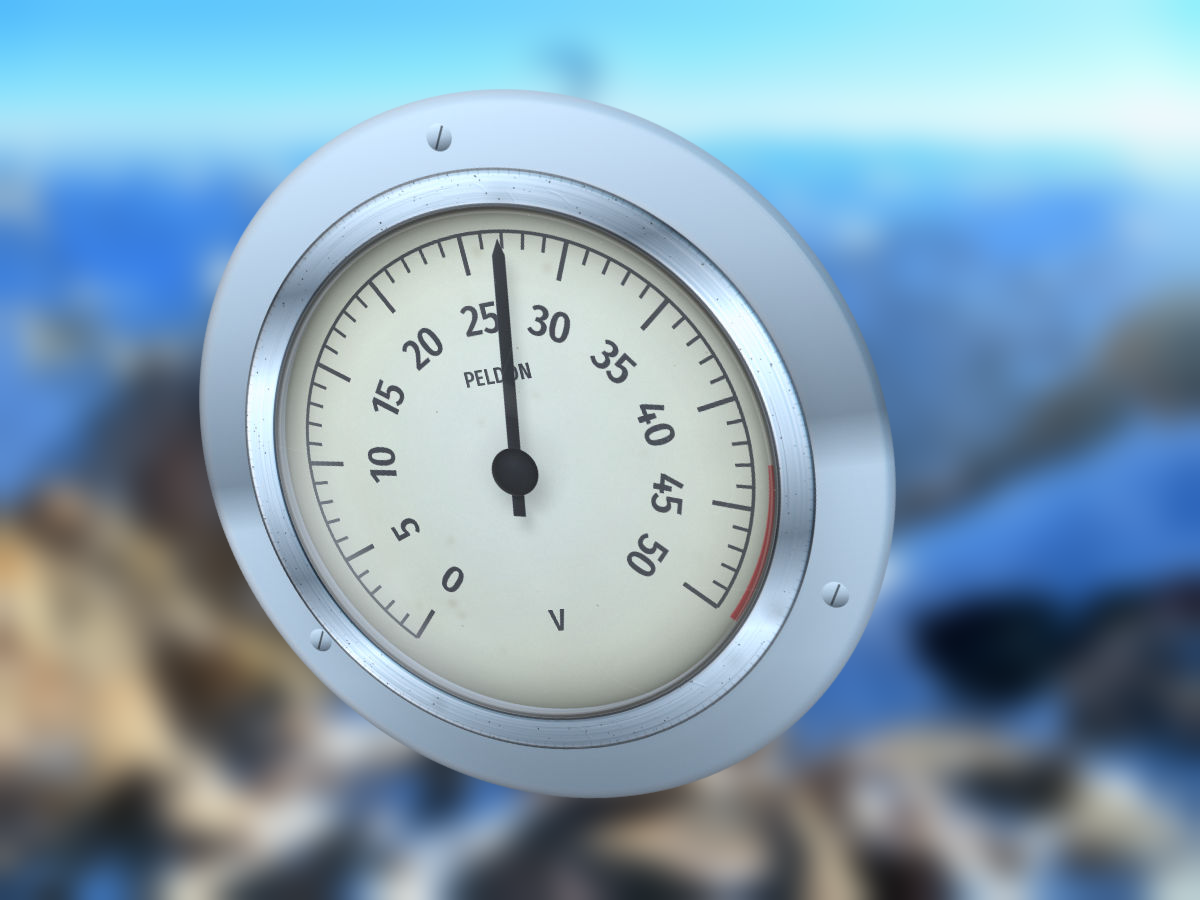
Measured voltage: 27 V
